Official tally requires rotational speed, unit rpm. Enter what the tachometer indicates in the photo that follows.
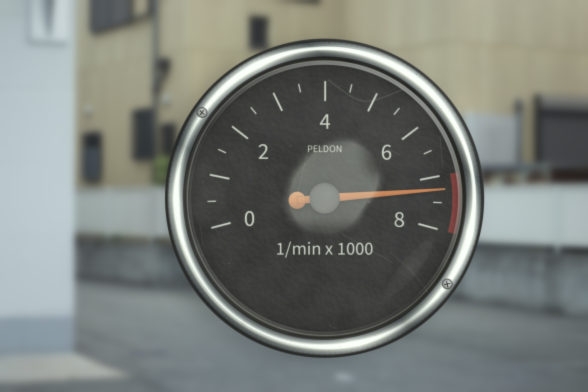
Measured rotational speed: 7250 rpm
